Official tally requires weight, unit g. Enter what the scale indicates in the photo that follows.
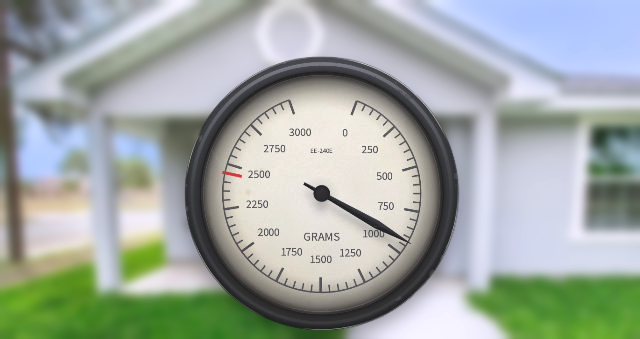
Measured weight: 925 g
